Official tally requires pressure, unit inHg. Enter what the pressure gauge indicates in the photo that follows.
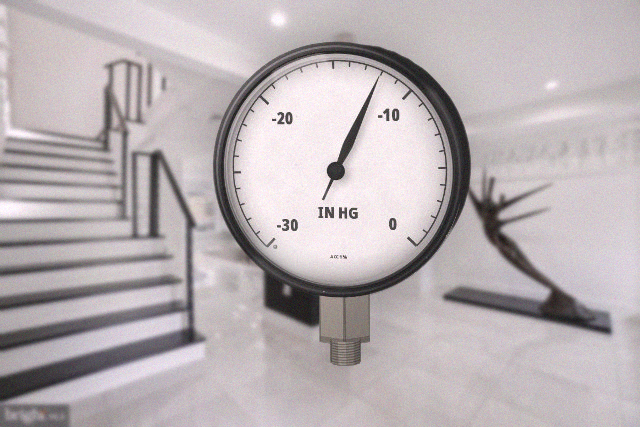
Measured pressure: -12 inHg
